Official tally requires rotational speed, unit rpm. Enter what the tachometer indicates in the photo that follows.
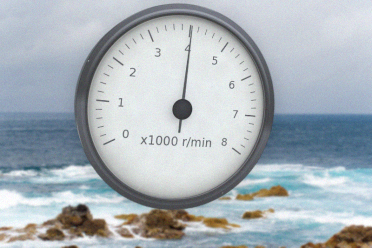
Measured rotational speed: 4000 rpm
